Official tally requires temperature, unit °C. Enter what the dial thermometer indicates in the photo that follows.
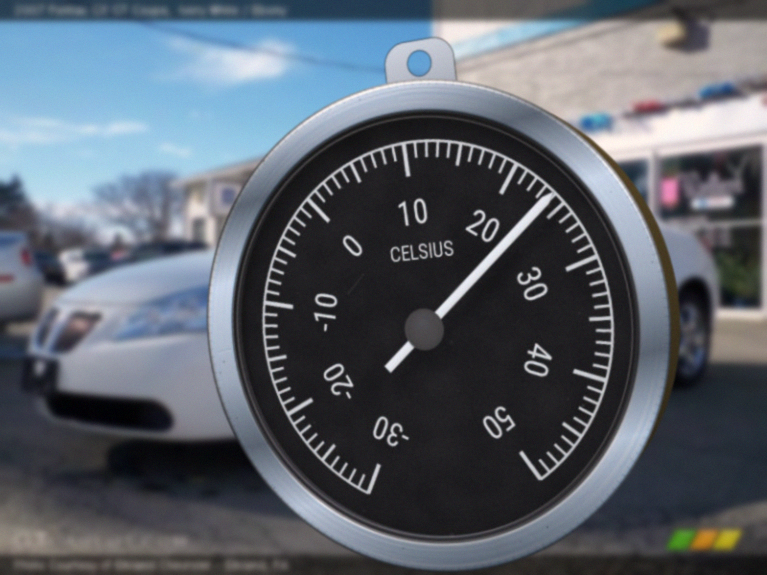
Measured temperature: 24 °C
